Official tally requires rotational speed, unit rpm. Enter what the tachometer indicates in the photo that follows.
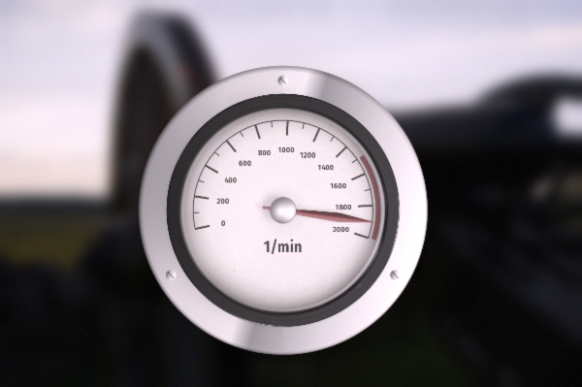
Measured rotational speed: 1900 rpm
